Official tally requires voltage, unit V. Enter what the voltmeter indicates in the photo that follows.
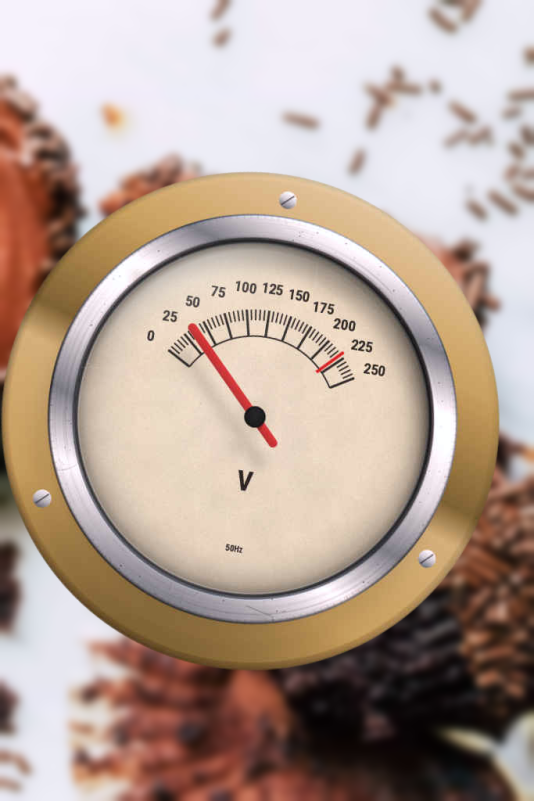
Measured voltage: 35 V
